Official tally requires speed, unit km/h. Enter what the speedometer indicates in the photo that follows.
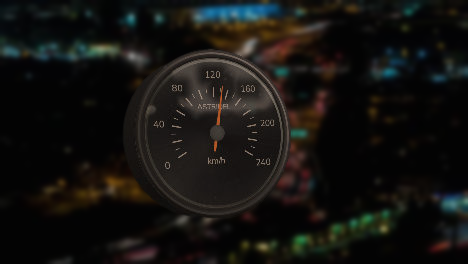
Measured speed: 130 km/h
